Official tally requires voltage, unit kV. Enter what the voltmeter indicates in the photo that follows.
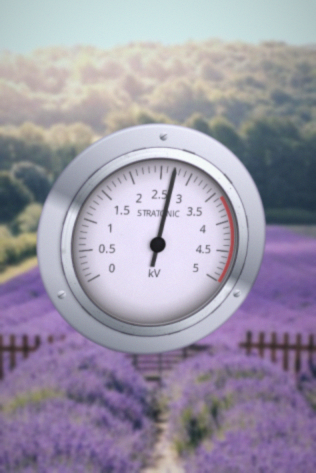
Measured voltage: 2.7 kV
